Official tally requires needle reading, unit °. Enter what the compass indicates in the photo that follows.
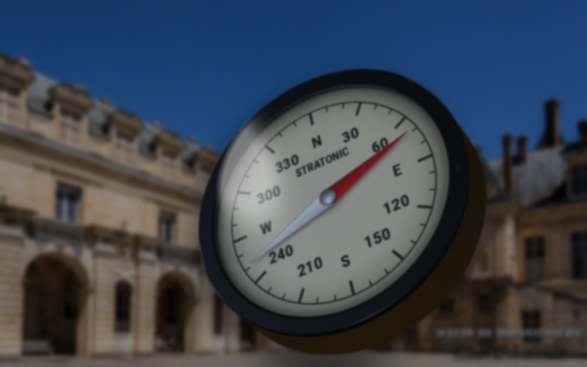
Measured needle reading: 70 °
